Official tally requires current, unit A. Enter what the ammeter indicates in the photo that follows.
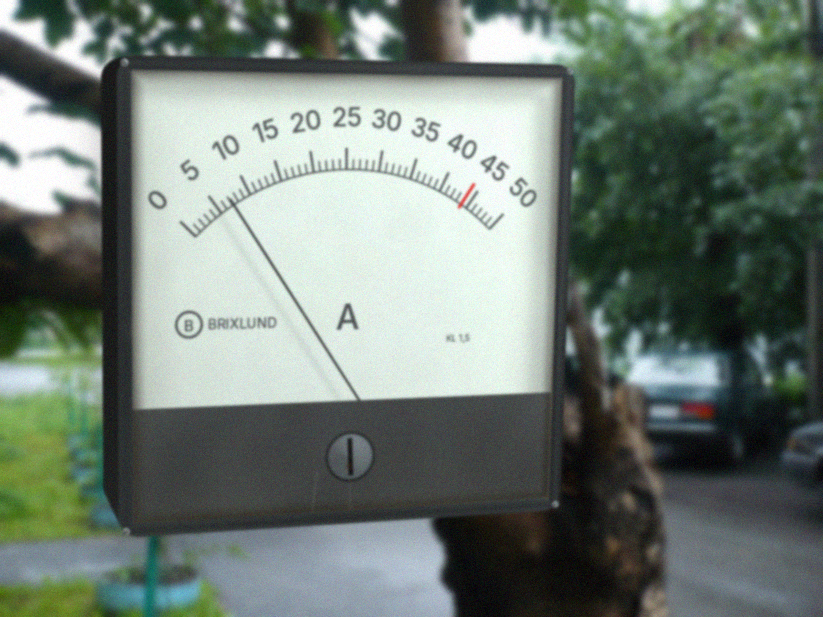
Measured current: 7 A
